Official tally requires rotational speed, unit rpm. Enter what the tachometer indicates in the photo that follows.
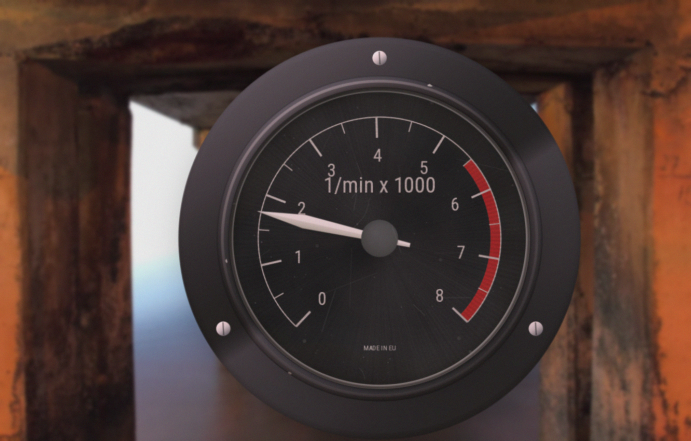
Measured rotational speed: 1750 rpm
